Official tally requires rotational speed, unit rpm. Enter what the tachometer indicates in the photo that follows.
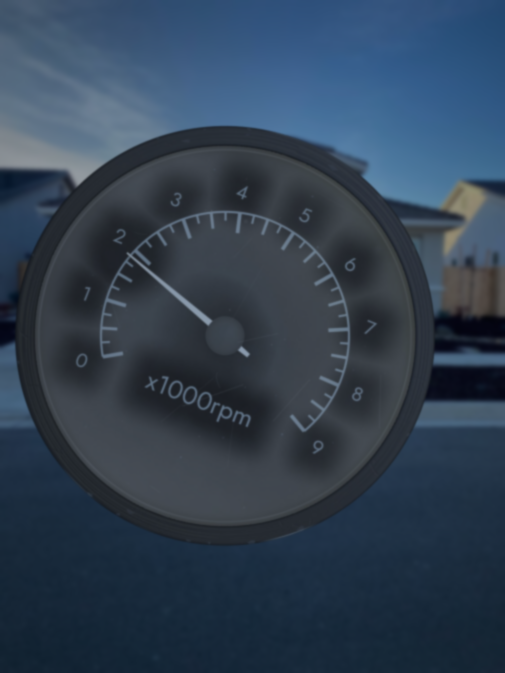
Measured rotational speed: 1875 rpm
